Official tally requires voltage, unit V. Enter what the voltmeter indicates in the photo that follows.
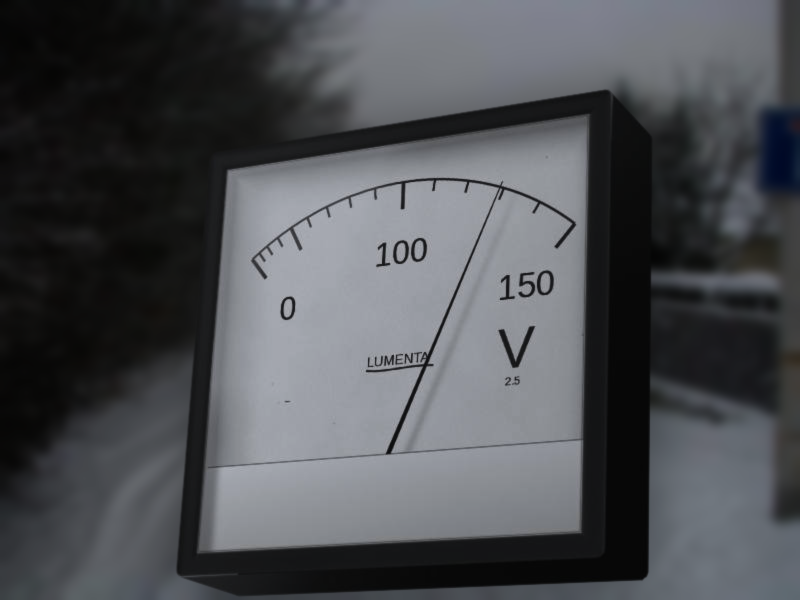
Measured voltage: 130 V
